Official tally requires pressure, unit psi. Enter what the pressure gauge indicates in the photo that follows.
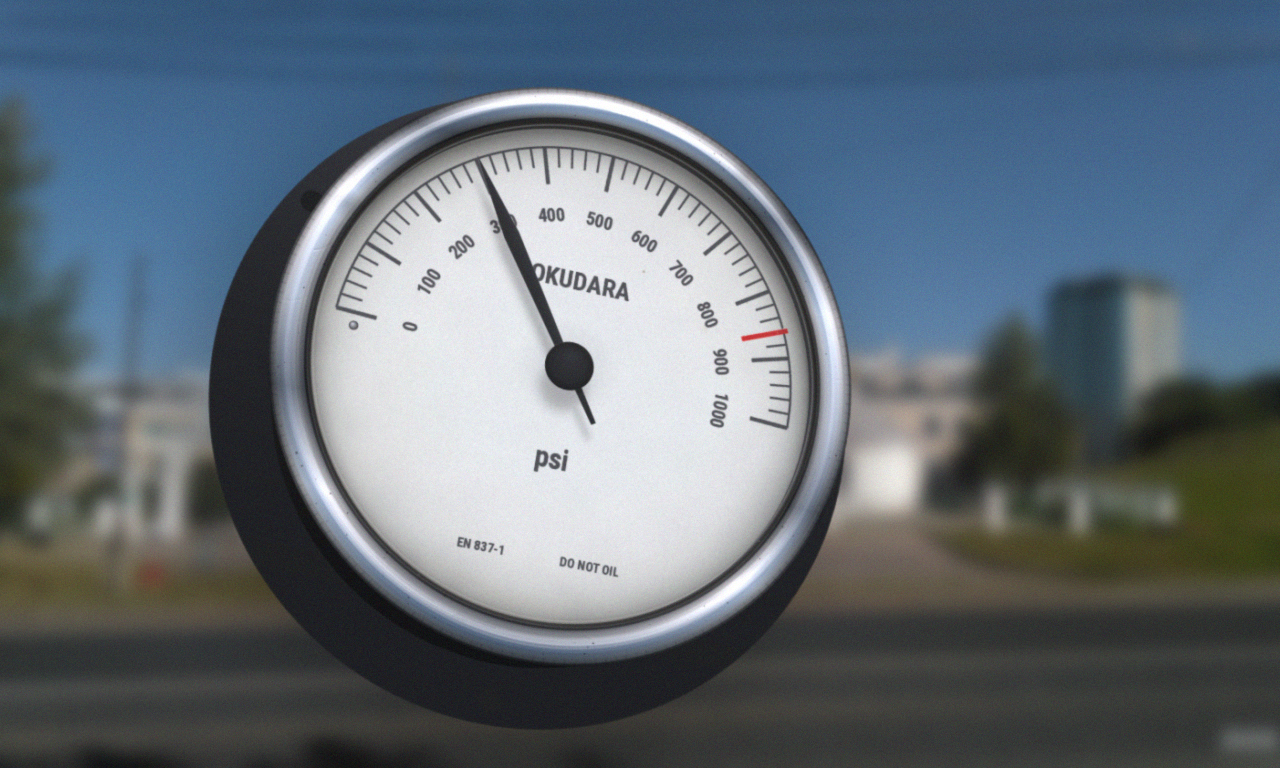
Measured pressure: 300 psi
